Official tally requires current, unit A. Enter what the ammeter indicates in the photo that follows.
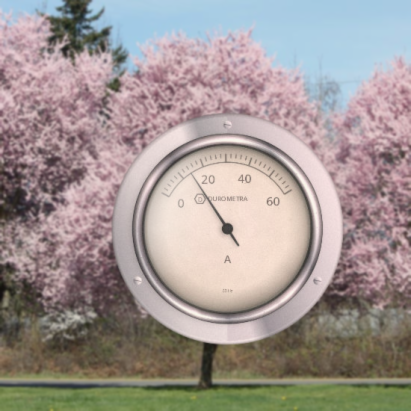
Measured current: 14 A
